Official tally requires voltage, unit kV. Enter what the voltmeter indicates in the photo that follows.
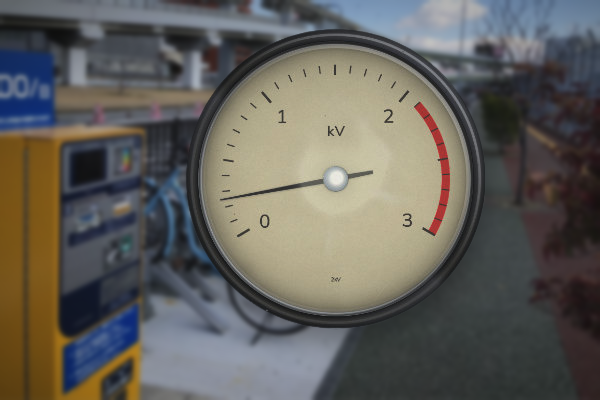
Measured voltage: 0.25 kV
